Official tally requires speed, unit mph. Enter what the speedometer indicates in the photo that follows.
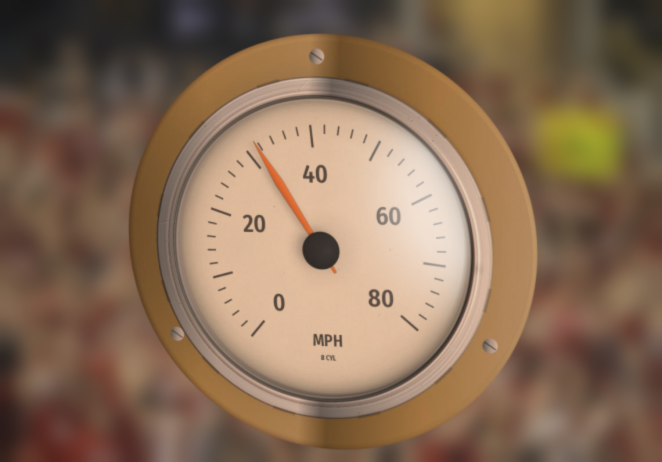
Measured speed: 32 mph
